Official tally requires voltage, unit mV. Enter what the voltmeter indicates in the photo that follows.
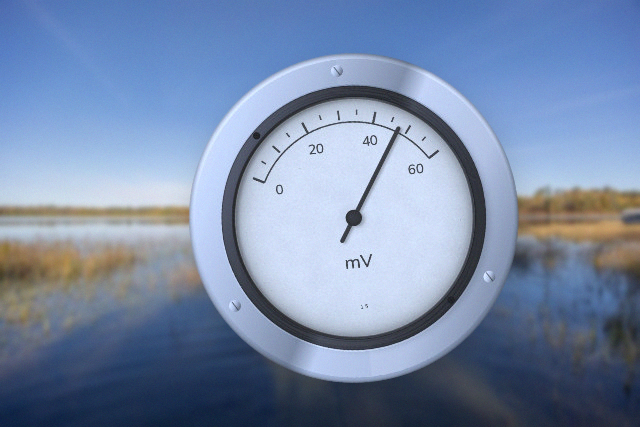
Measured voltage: 47.5 mV
